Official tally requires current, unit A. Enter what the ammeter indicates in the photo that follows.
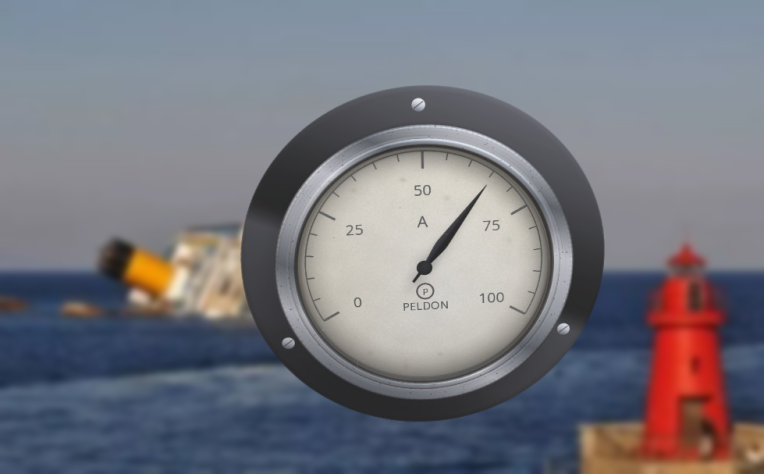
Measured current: 65 A
